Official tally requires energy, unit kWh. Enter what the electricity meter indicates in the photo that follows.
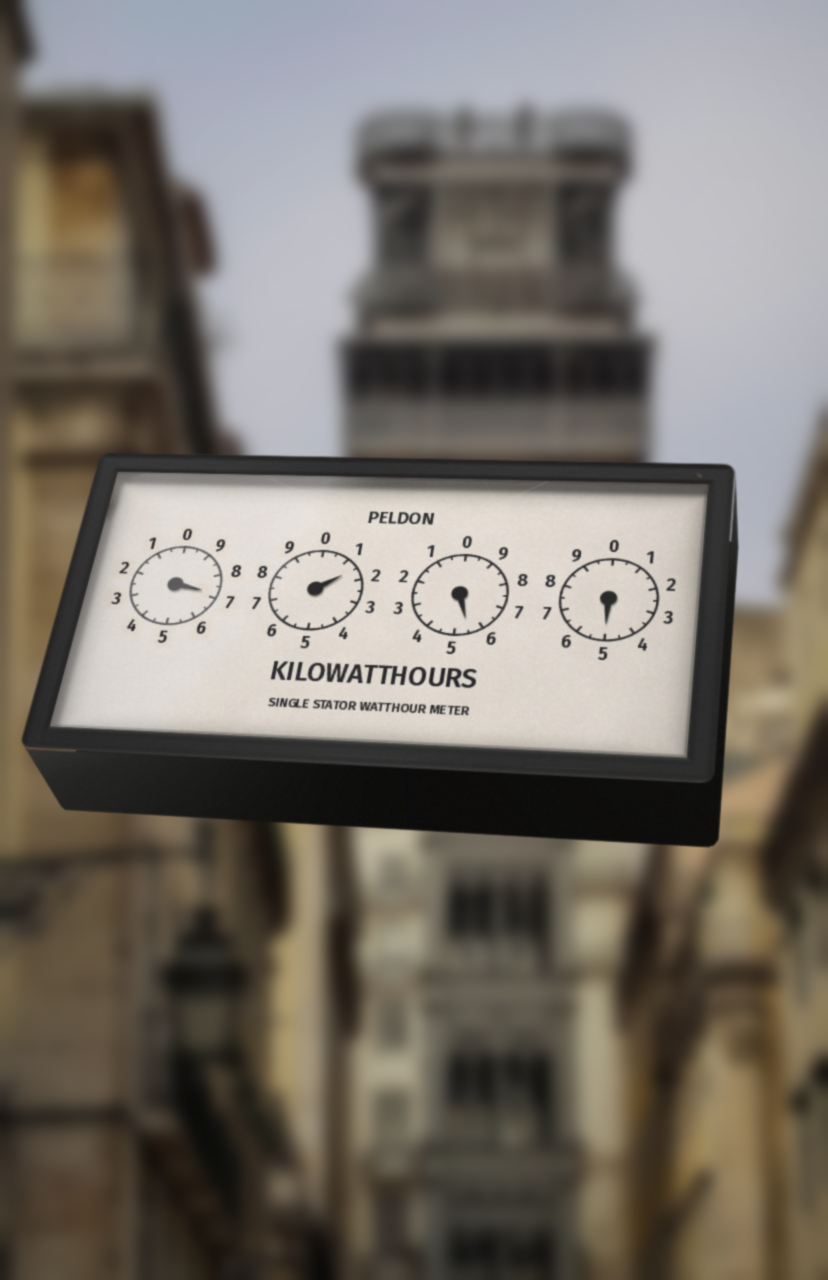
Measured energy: 7155 kWh
